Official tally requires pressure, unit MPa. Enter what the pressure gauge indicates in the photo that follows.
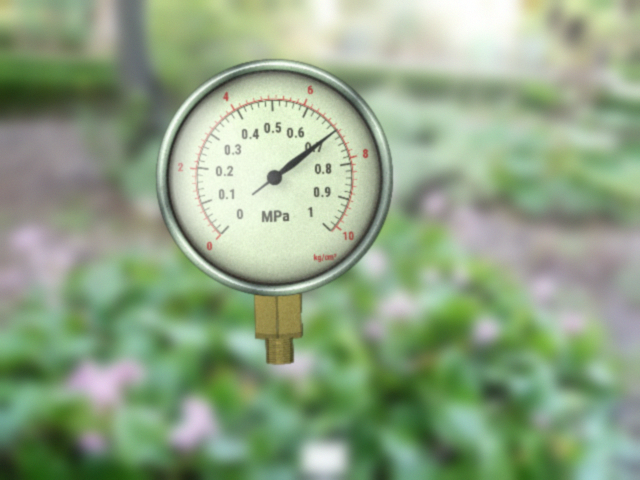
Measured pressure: 0.7 MPa
